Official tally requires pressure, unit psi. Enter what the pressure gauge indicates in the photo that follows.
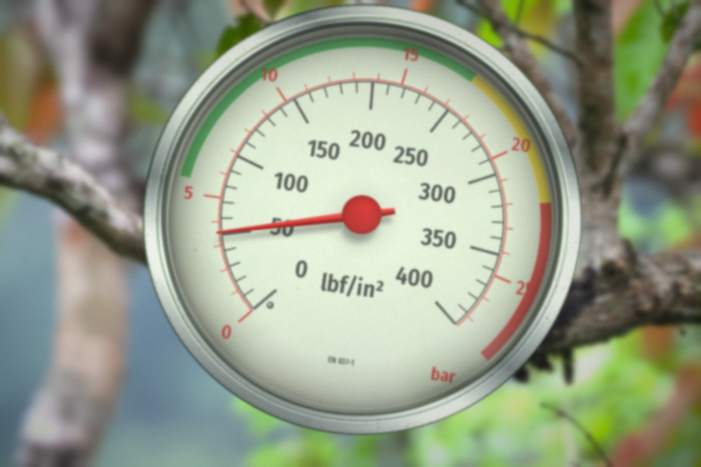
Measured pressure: 50 psi
